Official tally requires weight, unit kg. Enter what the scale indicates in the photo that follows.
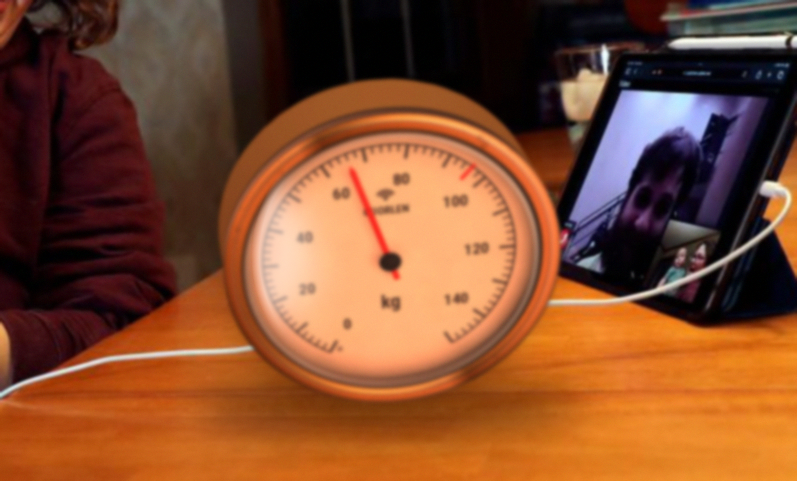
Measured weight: 66 kg
